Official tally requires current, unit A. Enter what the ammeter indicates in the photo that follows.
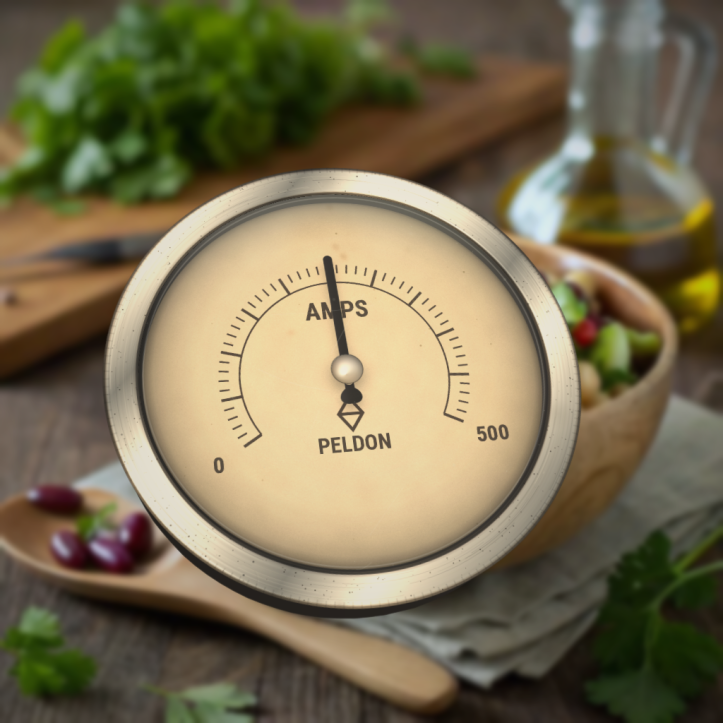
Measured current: 250 A
